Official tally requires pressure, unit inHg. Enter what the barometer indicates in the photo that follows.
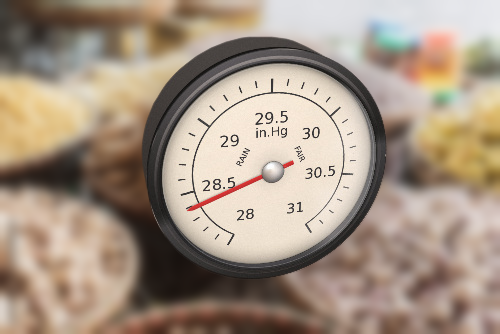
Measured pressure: 28.4 inHg
